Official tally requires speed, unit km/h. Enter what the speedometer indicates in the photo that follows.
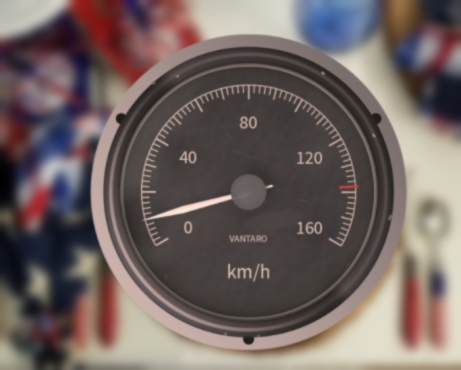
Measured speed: 10 km/h
